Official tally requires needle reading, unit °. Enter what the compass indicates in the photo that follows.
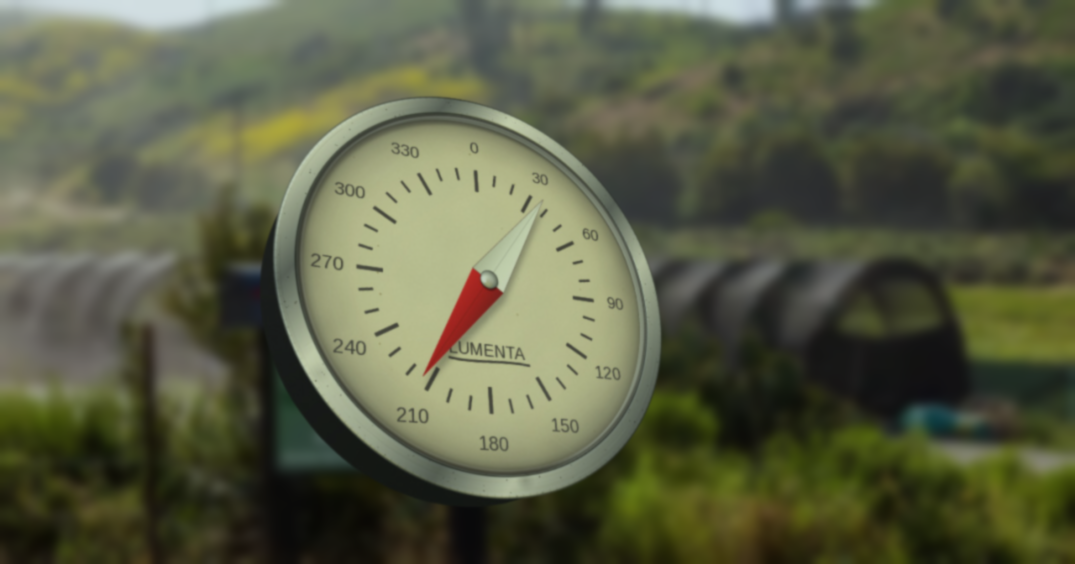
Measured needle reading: 215 °
